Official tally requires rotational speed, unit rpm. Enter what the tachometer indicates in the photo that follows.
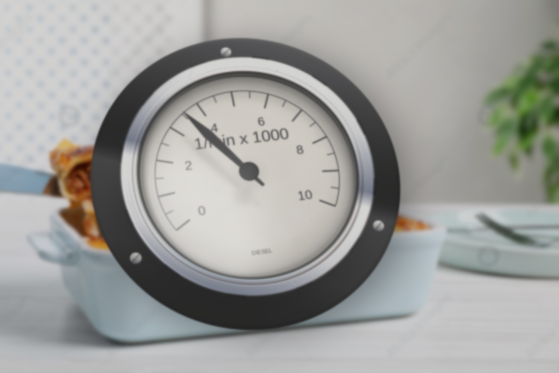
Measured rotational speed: 3500 rpm
